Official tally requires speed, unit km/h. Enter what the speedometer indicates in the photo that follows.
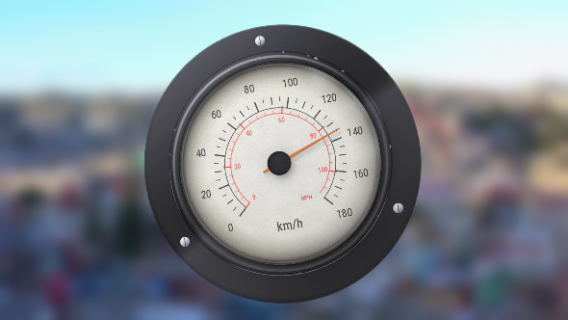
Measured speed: 135 km/h
